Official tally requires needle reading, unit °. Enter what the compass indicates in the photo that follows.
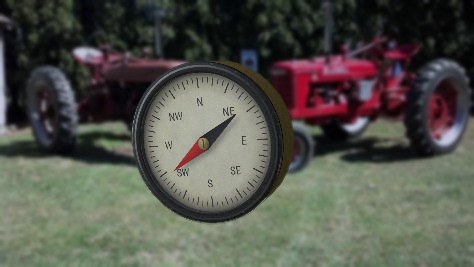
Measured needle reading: 235 °
